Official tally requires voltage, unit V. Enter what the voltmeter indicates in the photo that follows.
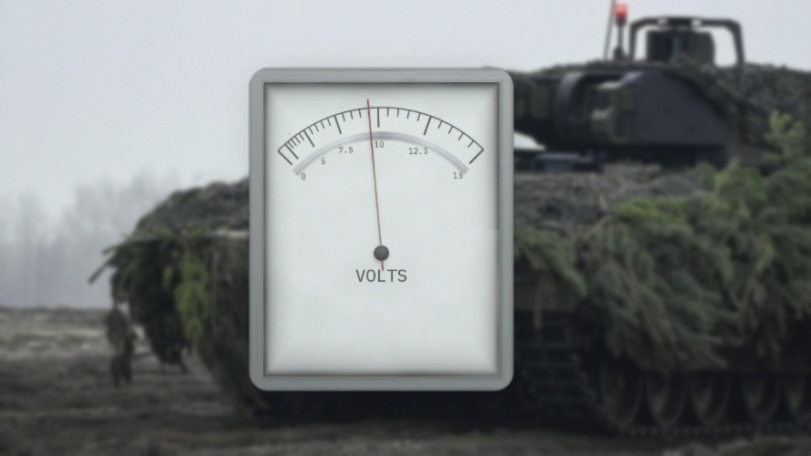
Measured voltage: 9.5 V
